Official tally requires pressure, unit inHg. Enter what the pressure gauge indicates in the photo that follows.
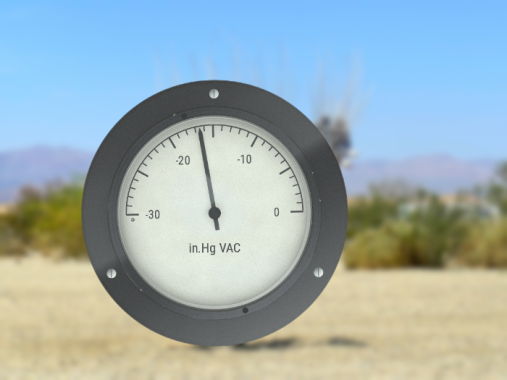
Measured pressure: -16.5 inHg
